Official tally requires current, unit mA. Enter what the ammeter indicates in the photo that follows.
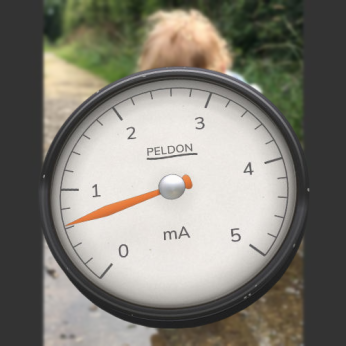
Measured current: 0.6 mA
